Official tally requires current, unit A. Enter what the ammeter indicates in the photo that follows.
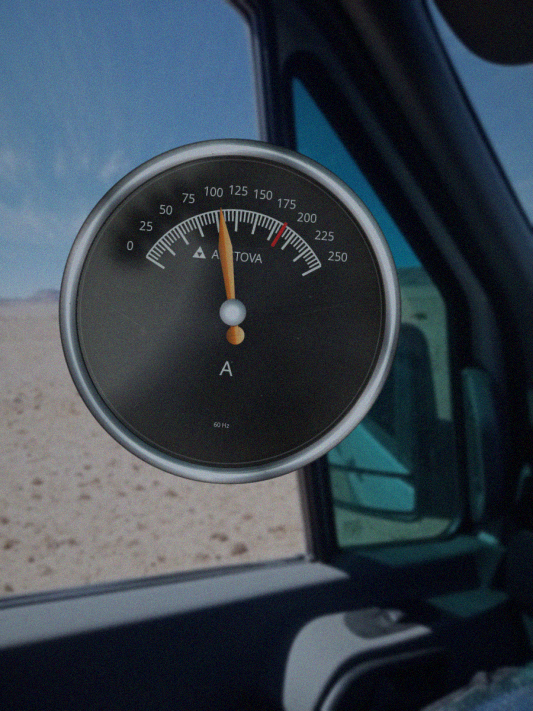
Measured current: 105 A
